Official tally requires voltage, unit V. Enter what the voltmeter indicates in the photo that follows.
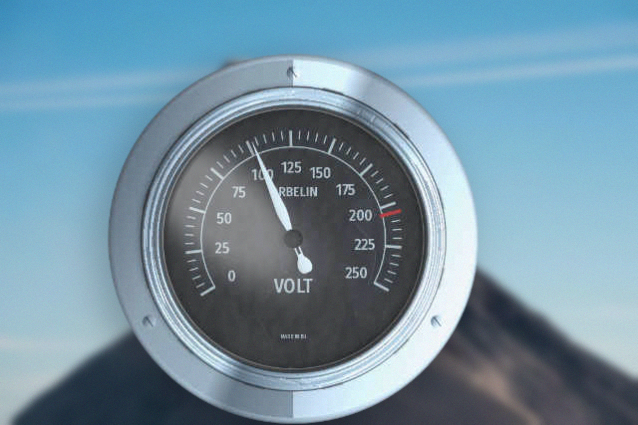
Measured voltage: 102.5 V
